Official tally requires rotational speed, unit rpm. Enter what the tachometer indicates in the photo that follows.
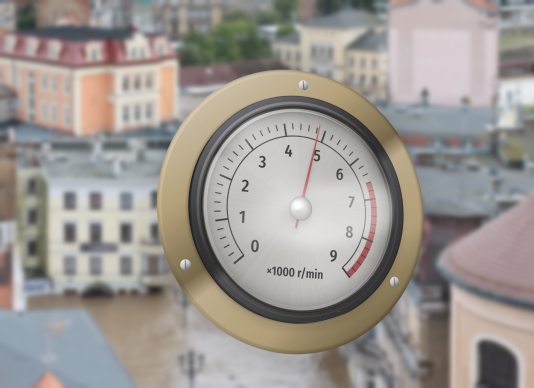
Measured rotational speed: 4800 rpm
